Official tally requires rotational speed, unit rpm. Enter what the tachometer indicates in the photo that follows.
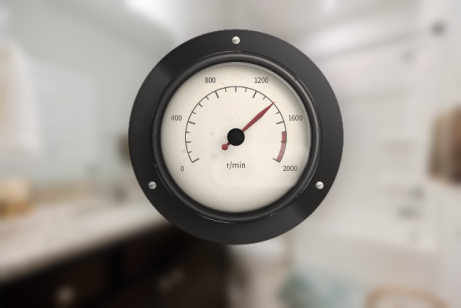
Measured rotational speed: 1400 rpm
